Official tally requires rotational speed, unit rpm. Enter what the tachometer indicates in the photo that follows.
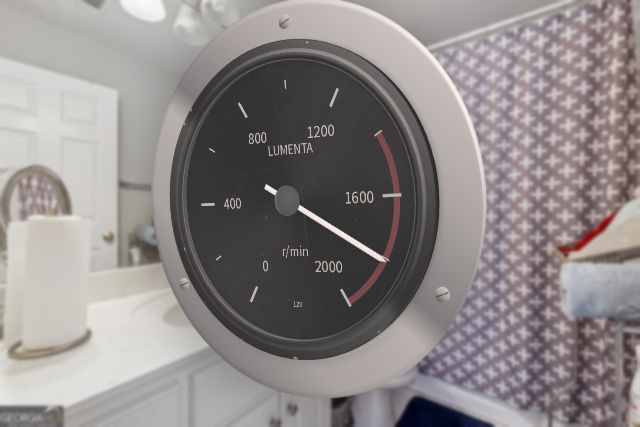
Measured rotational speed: 1800 rpm
